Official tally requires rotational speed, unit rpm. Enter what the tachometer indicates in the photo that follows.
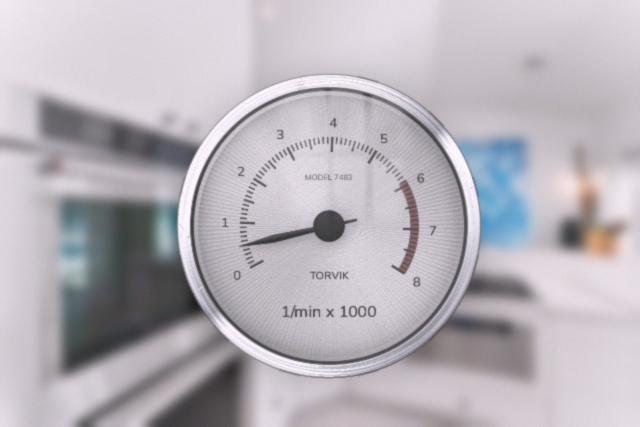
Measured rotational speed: 500 rpm
